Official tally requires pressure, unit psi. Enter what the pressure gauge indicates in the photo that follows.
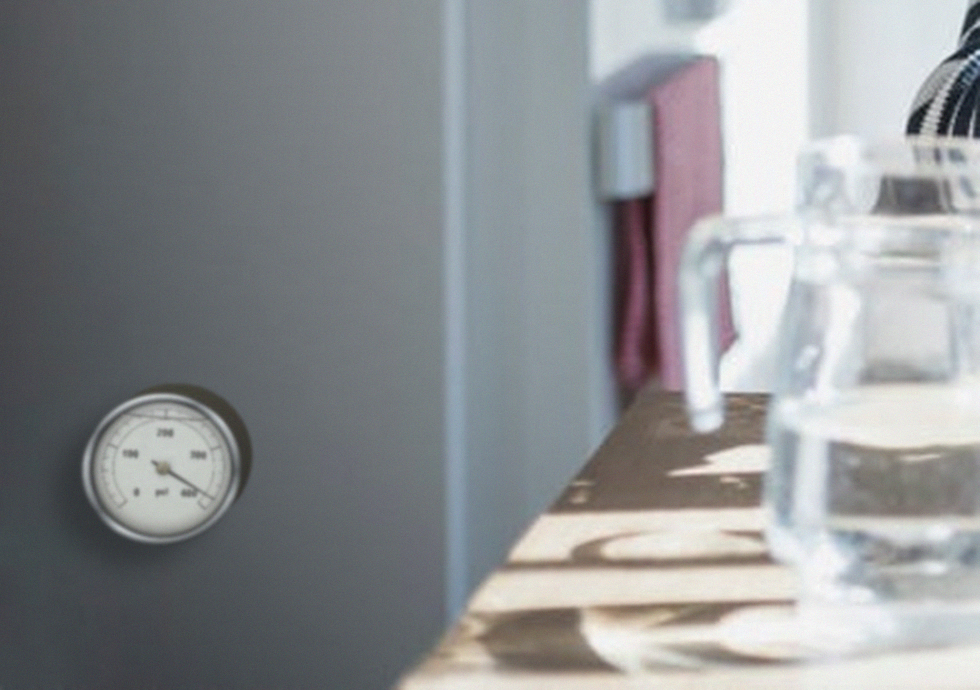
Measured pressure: 380 psi
